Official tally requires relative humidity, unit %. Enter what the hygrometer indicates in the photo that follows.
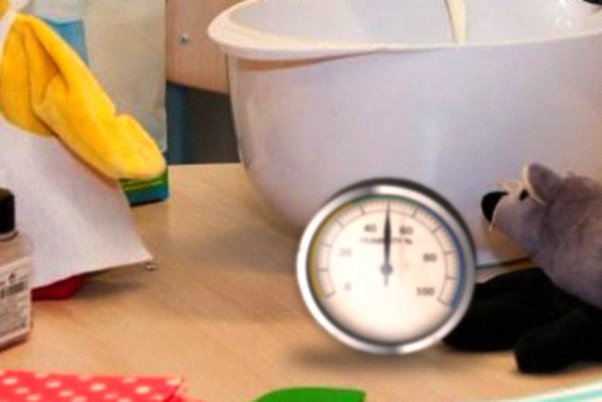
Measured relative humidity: 50 %
